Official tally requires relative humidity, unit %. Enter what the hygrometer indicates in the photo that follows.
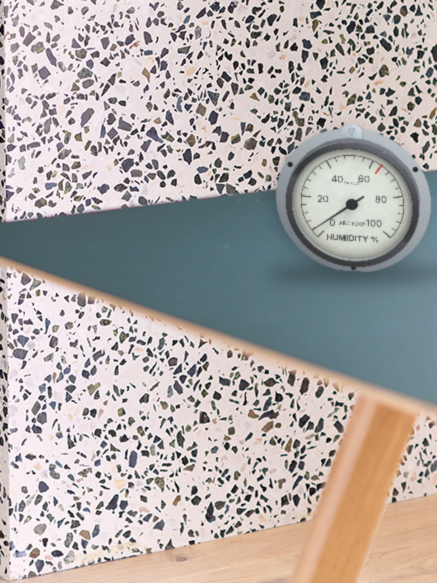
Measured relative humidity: 4 %
